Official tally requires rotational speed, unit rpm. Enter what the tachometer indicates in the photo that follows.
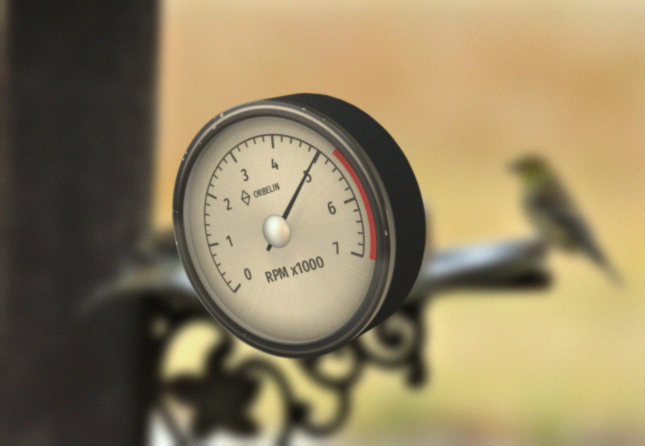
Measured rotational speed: 5000 rpm
